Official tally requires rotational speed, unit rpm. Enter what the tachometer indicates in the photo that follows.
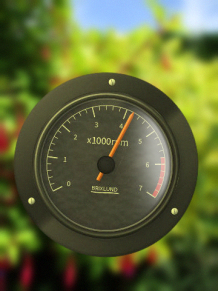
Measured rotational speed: 4200 rpm
